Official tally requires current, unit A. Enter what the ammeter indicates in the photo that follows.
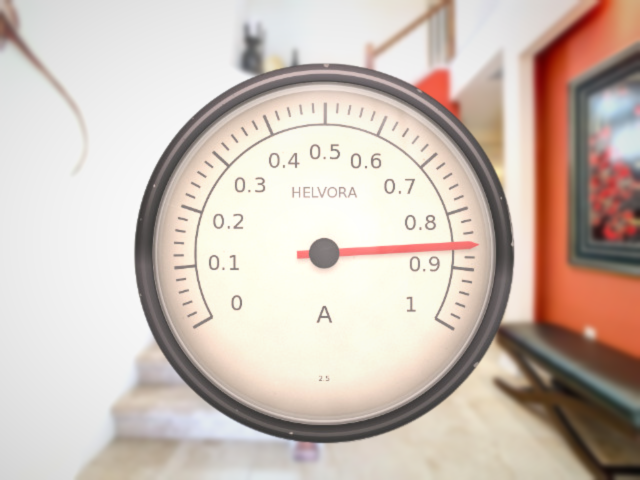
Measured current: 0.86 A
